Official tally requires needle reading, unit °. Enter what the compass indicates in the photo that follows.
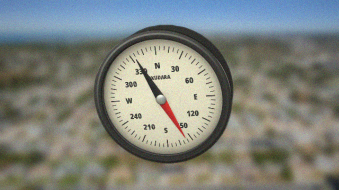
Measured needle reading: 155 °
